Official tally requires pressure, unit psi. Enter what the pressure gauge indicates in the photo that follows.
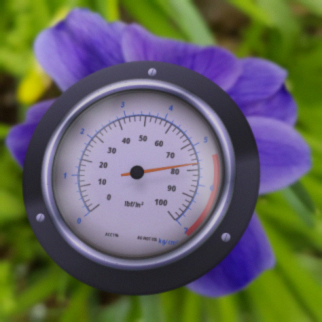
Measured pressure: 78 psi
